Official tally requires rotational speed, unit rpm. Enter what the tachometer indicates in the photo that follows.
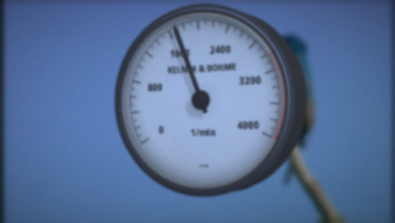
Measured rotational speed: 1700 rpm
